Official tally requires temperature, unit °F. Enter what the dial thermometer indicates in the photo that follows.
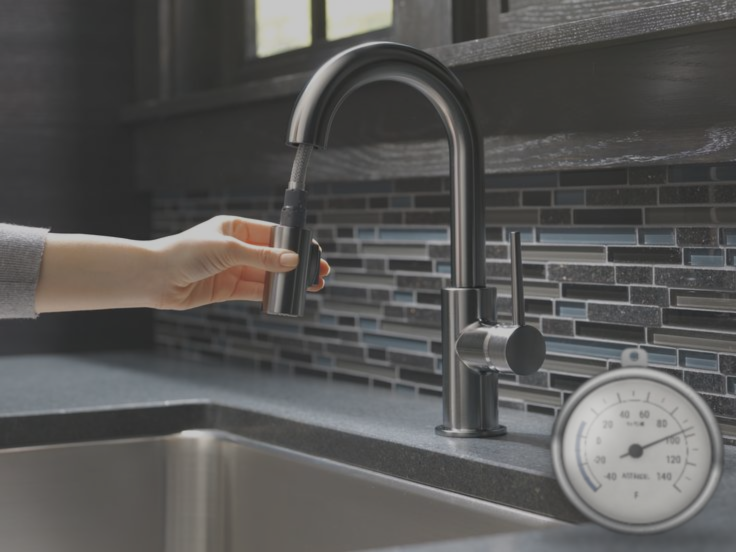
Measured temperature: 95 °F
